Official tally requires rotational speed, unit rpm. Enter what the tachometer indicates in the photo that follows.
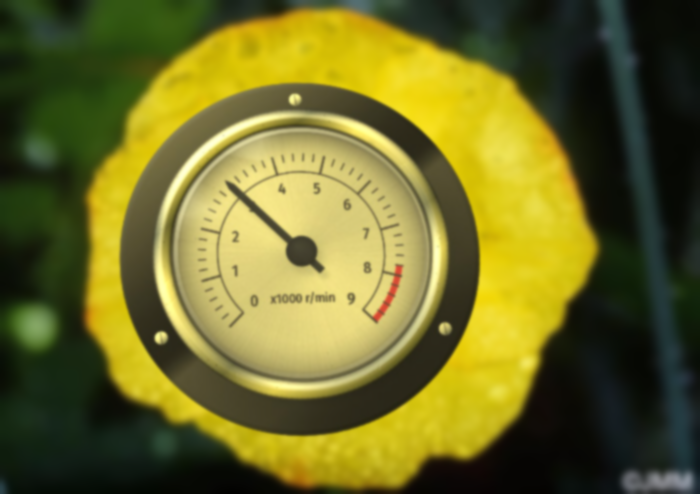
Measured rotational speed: 3000 rpm
